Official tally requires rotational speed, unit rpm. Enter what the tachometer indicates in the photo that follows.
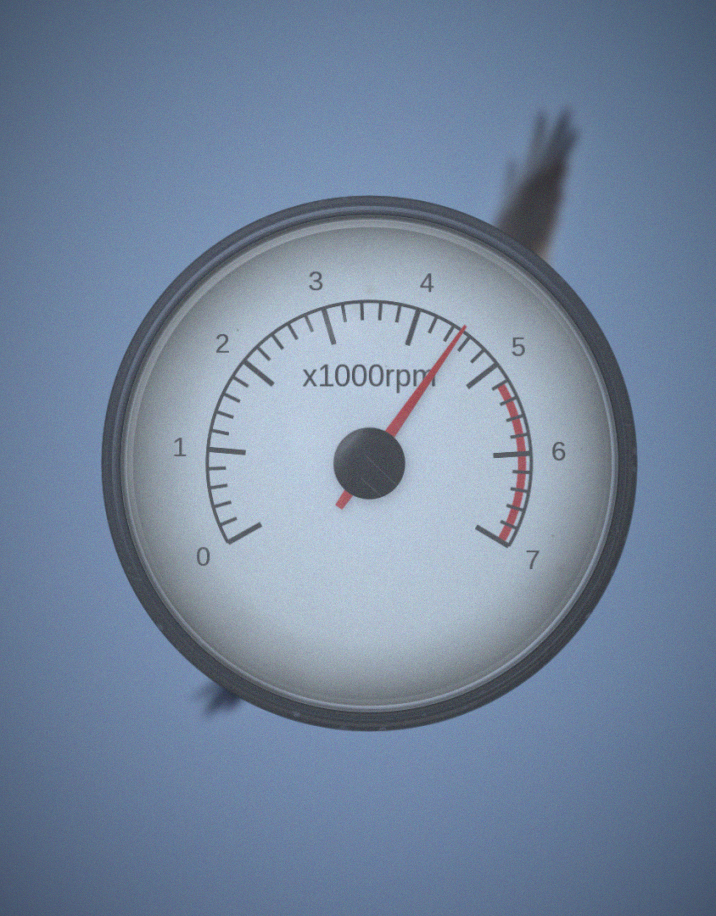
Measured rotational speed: 4500 rpm
